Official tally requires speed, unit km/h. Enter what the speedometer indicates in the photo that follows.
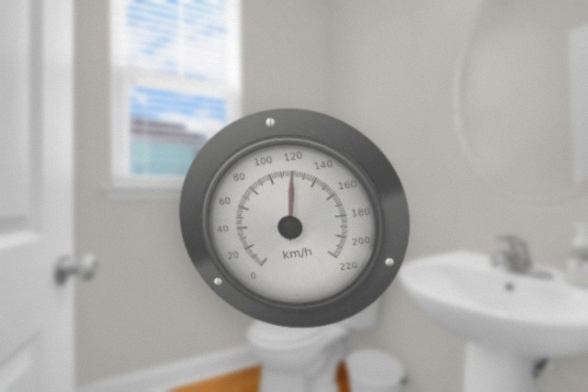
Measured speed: 120 km/h
